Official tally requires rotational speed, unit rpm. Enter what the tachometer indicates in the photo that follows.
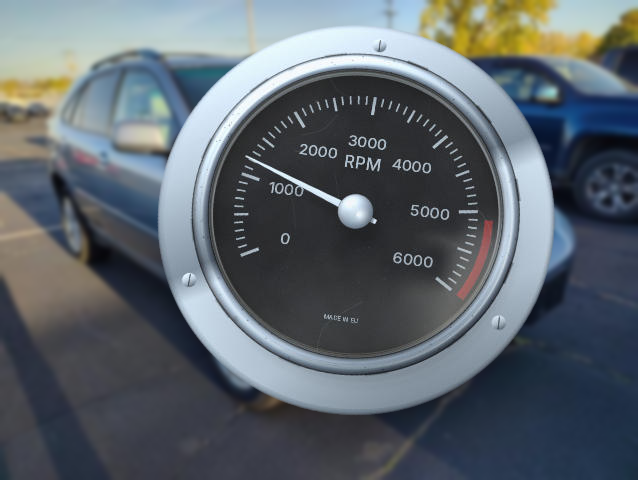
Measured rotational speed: 1200 rpm
